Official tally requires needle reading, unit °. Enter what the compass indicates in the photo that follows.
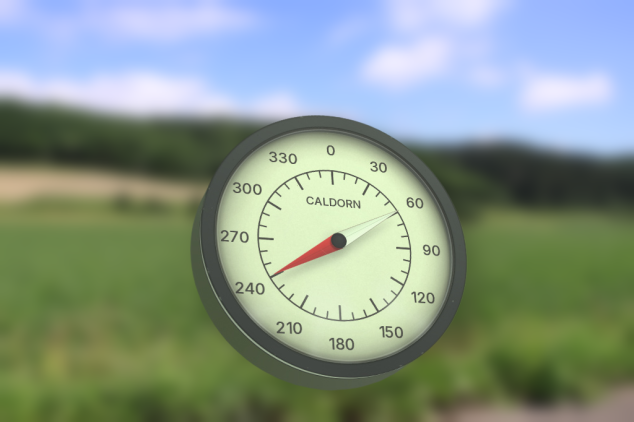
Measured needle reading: 240 °
